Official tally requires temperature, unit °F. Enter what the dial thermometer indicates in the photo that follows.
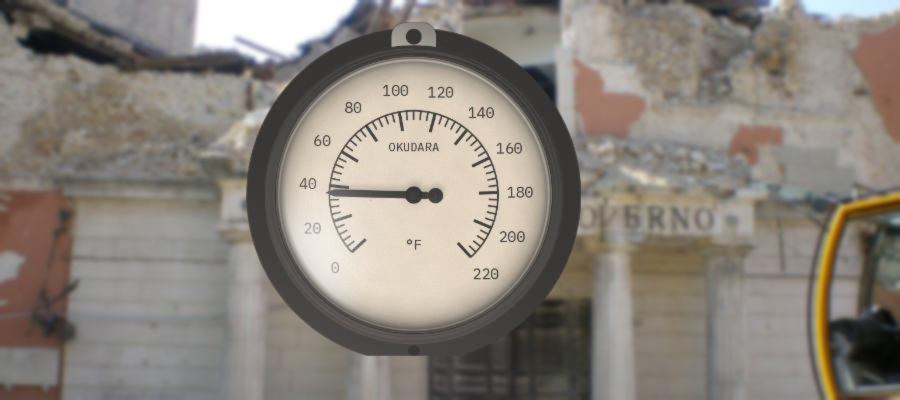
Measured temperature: 36 °F
